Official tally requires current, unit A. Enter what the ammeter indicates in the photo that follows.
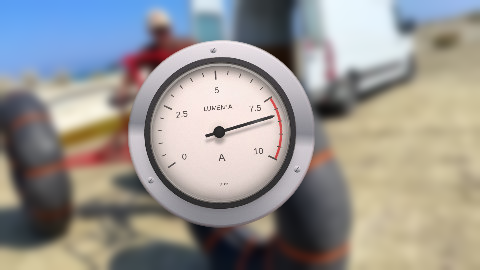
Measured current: 8.25 A
